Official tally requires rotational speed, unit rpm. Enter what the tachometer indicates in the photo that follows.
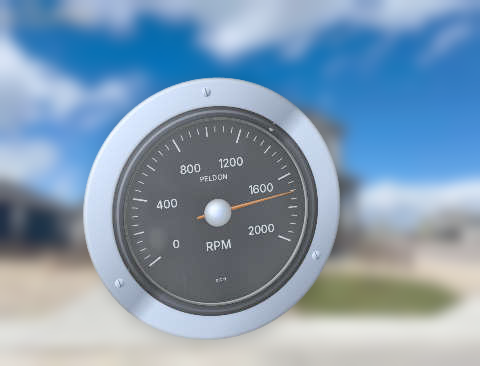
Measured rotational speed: 1700 rpm
